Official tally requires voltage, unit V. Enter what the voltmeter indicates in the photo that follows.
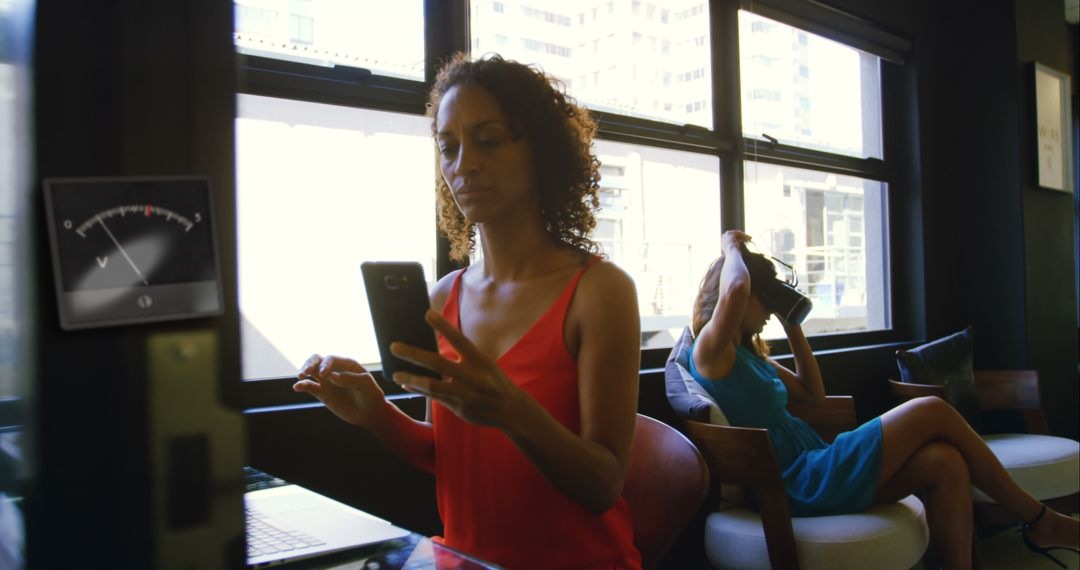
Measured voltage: 1 V
